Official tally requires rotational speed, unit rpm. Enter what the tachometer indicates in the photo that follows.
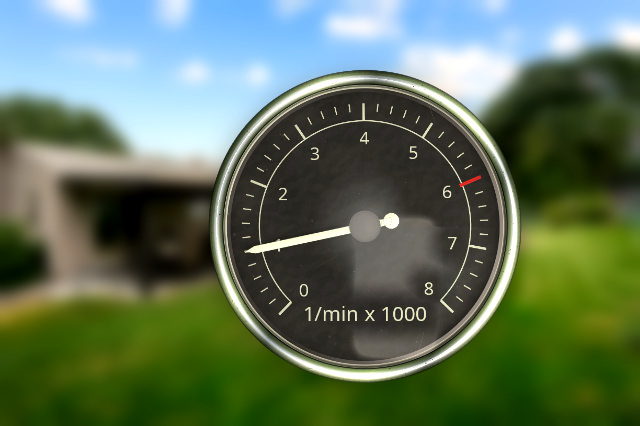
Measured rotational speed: 1000 rpm
